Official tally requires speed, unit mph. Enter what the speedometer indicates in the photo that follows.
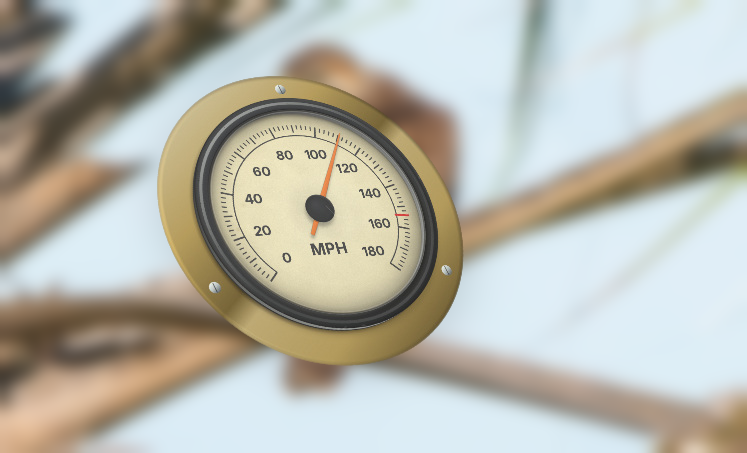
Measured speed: 110 mph
